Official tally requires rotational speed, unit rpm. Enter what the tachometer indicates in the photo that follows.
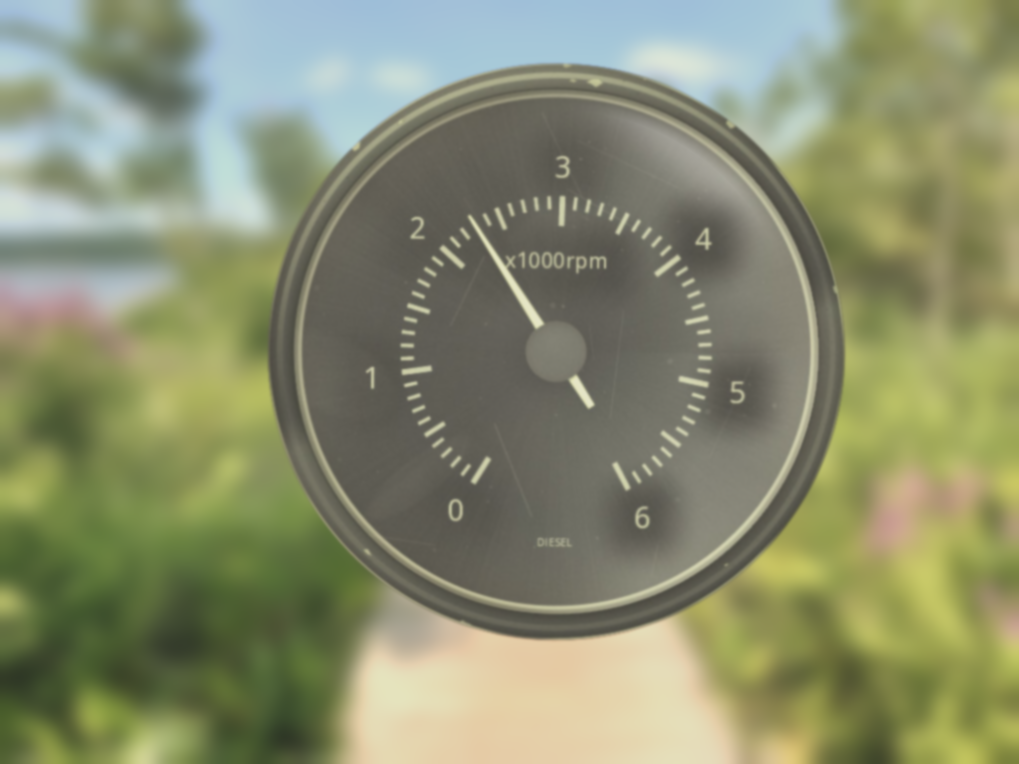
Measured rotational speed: 2300 rpm
